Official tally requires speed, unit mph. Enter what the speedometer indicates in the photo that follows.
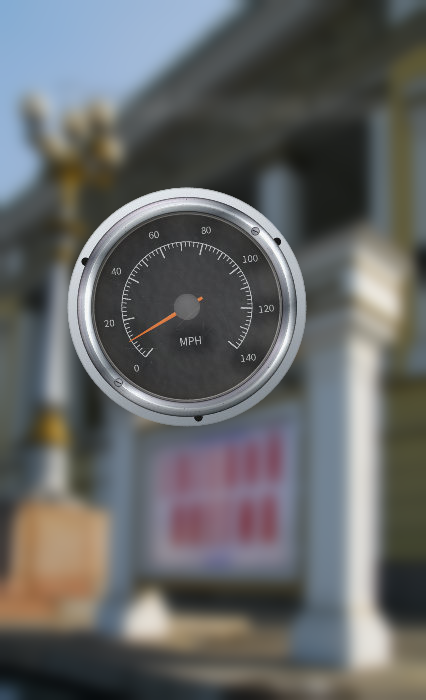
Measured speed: 10 mph
